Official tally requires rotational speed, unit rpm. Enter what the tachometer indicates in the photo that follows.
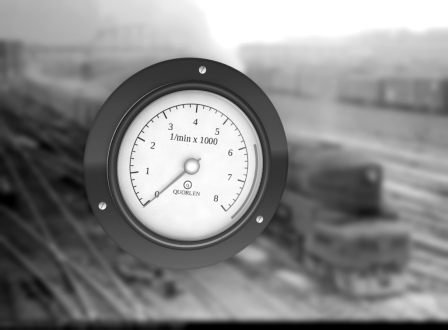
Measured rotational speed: 0 rpm
